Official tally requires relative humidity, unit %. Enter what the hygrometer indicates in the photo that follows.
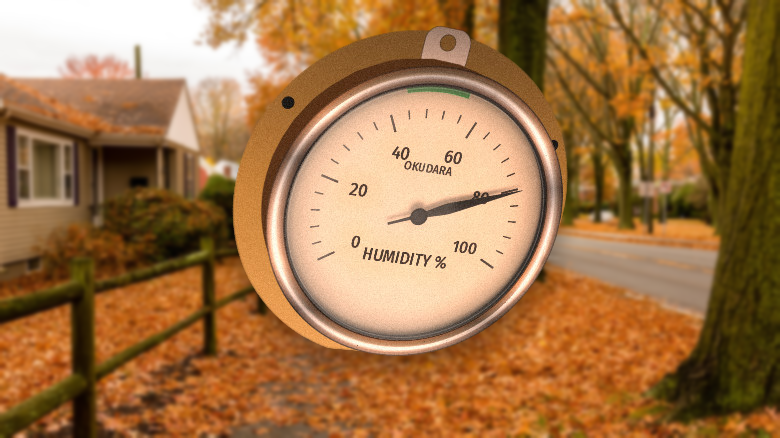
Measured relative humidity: 80 %
